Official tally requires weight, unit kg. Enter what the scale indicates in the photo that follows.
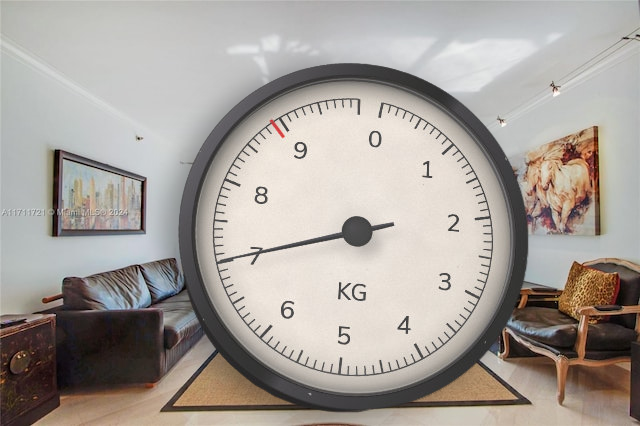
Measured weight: 7 kg
